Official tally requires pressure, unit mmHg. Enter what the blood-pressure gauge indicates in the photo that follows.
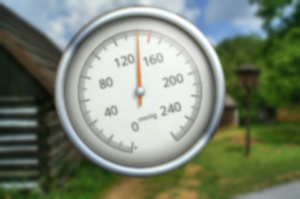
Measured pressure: 140 mmHg
